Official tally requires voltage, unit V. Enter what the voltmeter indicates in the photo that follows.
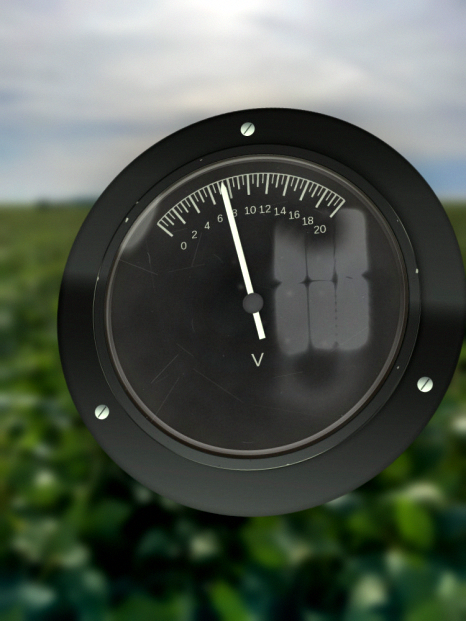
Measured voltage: 7.5 V
